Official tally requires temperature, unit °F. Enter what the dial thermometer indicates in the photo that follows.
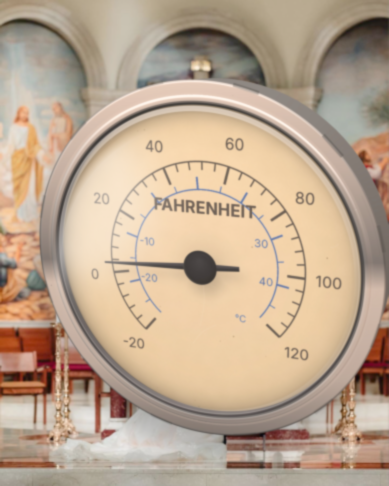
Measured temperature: 4 °F
